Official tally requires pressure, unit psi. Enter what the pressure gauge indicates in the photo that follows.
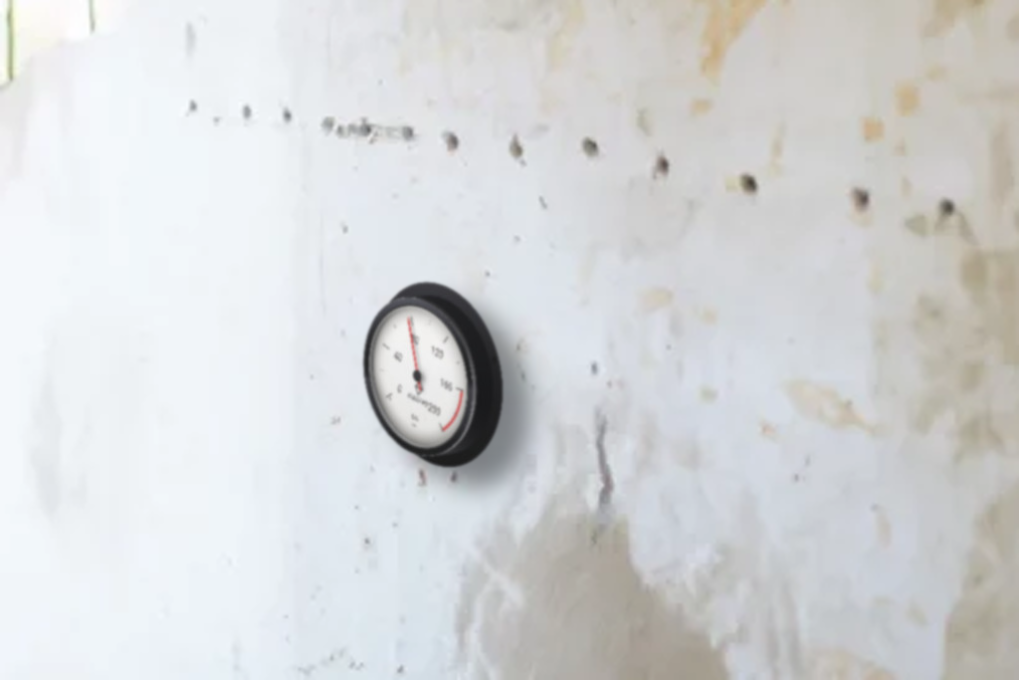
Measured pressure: 80 psi
